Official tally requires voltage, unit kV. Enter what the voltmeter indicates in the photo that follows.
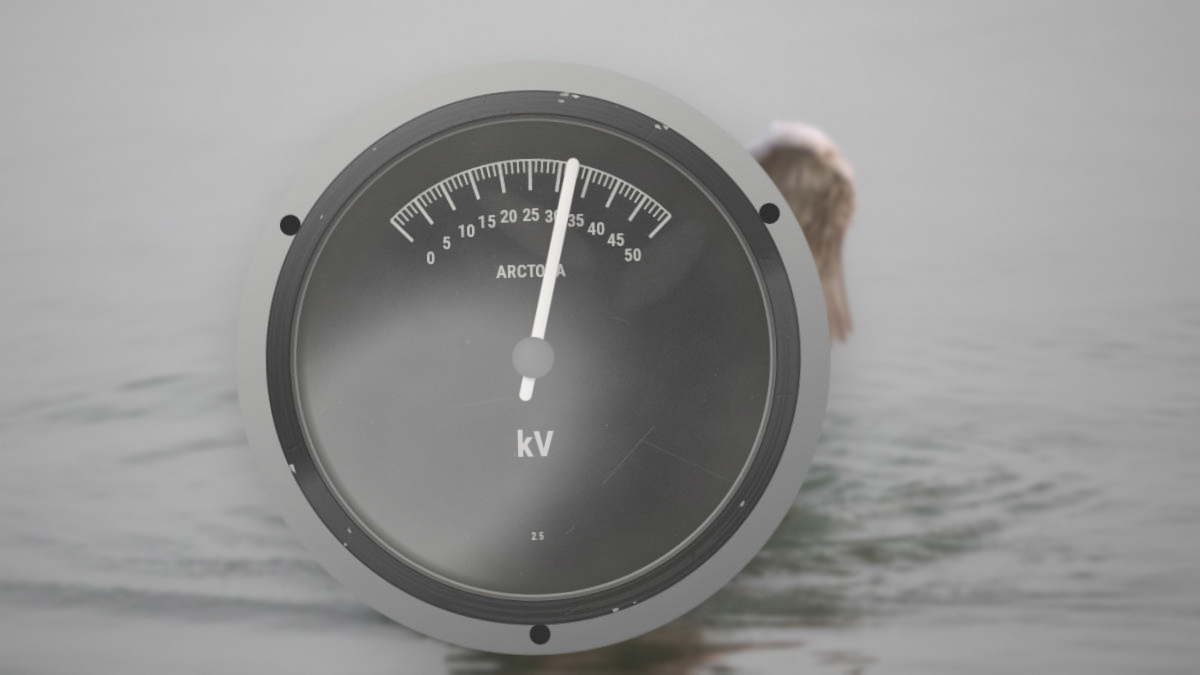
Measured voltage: 32 kV
